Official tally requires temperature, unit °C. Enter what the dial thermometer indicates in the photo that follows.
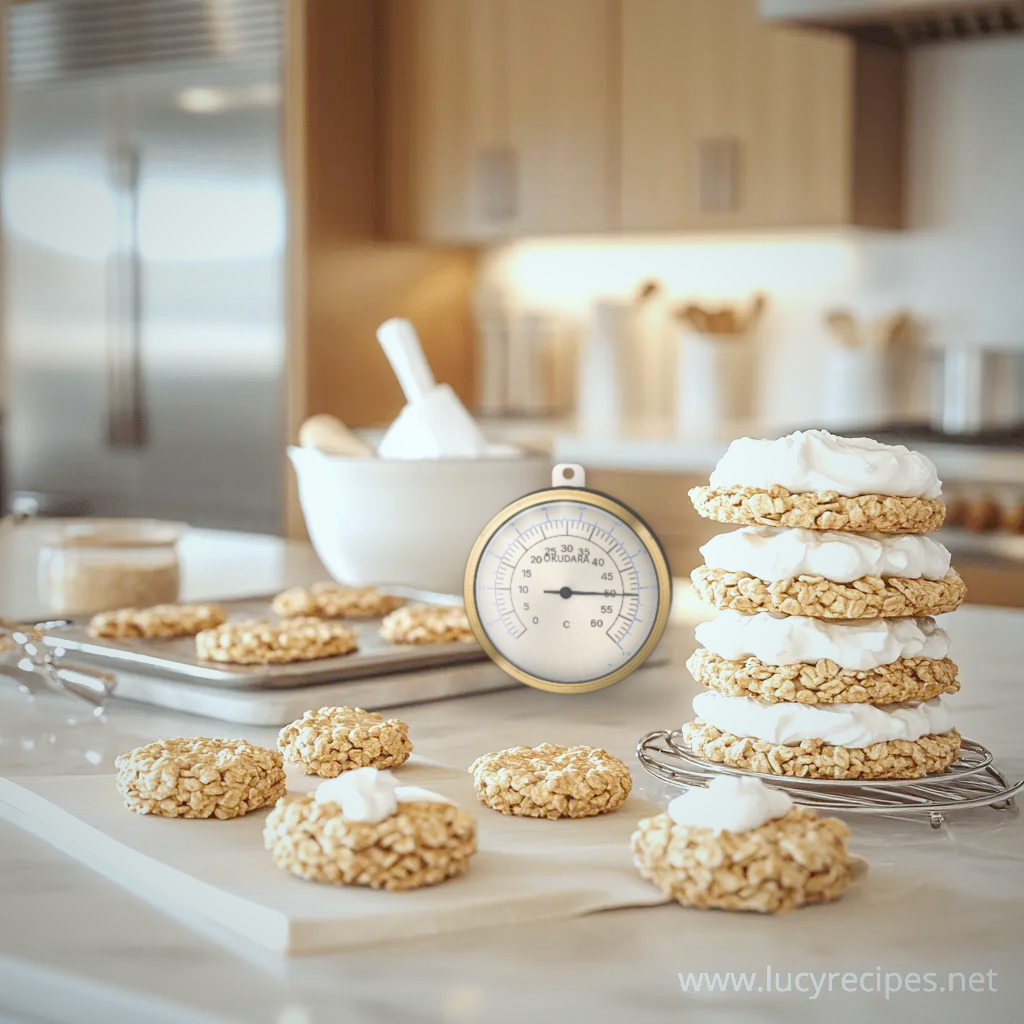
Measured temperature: 50 °C
